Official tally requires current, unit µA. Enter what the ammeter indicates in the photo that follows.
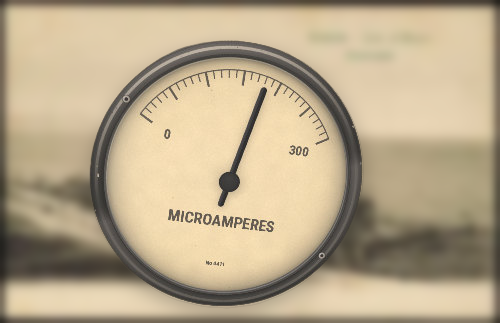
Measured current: 180 µA
